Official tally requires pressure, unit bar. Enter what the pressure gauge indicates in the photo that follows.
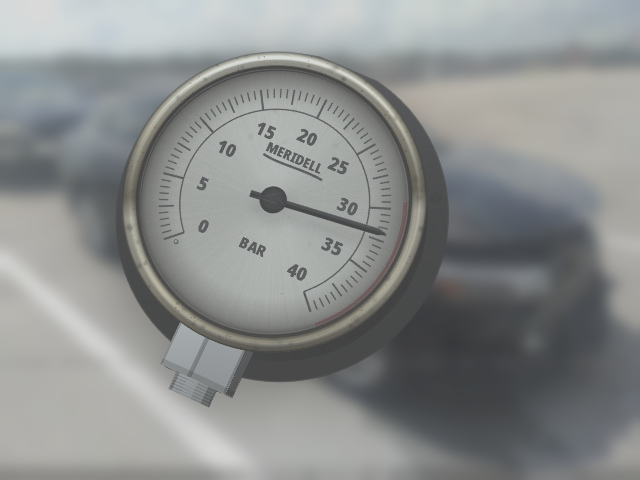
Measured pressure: 32 bar
